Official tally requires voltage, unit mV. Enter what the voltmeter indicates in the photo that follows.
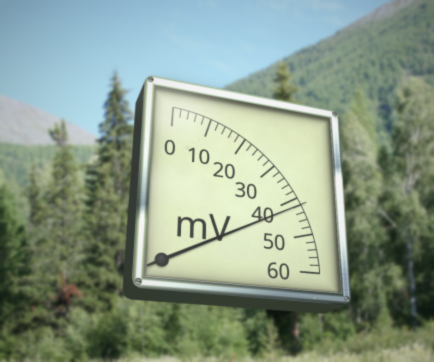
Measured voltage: 42 mV
